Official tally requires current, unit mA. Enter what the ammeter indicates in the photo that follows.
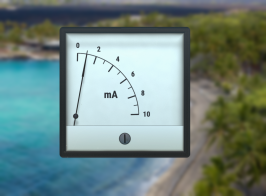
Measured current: 1 mA
